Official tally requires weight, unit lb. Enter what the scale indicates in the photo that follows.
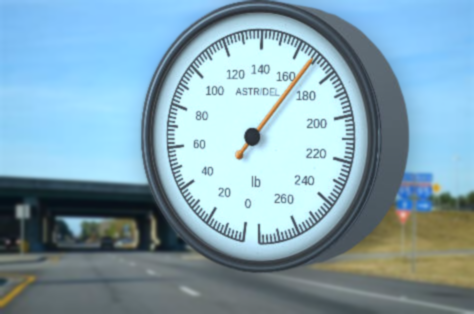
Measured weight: 170 lb
